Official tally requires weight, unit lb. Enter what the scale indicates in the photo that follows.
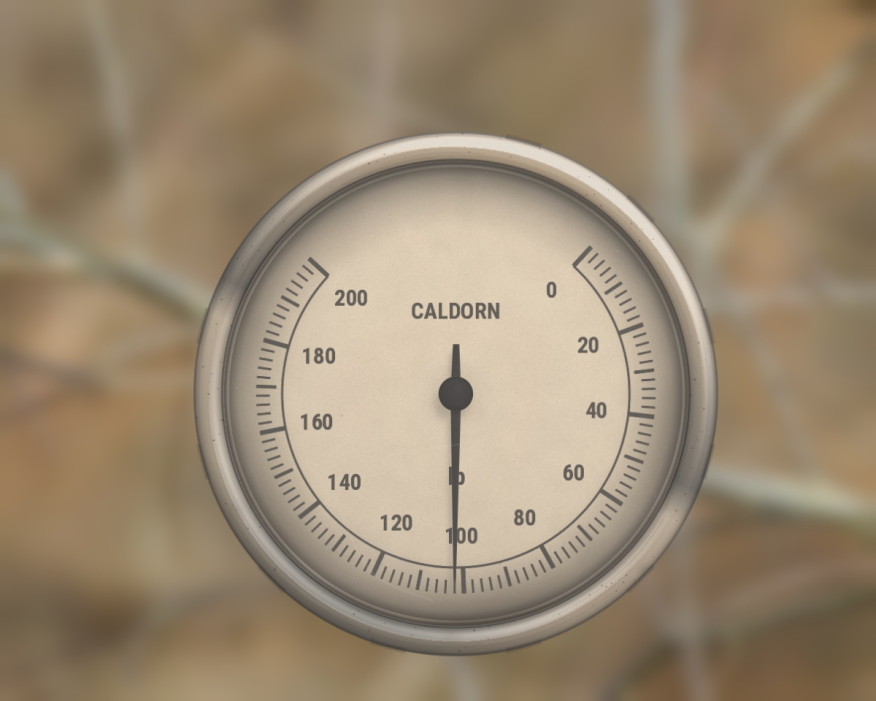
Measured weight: 102 lb
